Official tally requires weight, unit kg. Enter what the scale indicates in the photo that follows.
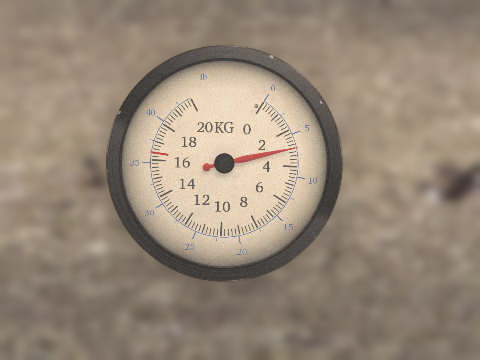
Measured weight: 3 kg
